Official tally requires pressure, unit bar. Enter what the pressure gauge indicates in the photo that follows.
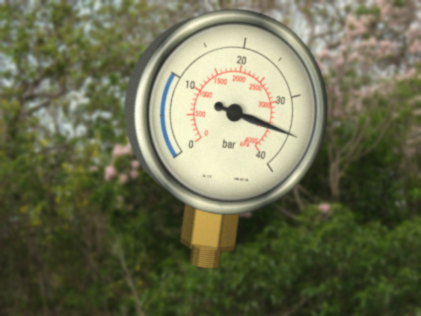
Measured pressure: 35 bar
